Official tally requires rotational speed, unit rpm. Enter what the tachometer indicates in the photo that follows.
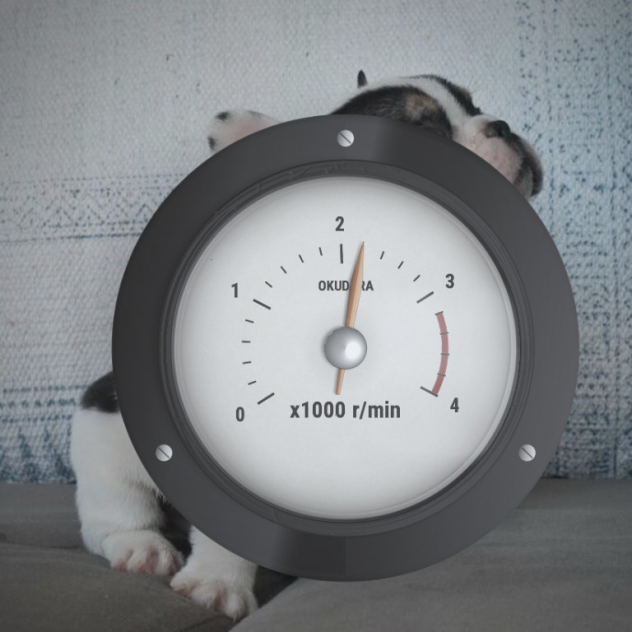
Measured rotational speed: 2200 rpm
